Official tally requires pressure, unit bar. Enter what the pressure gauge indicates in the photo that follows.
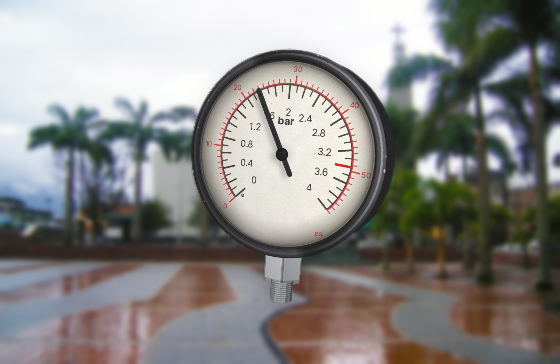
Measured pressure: 1.6 bar
